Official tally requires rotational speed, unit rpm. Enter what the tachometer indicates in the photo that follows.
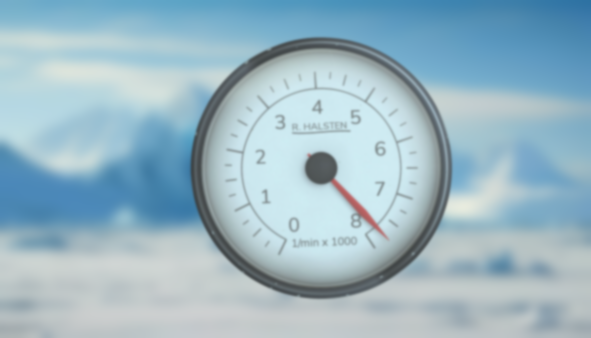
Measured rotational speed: 7750 rpm
